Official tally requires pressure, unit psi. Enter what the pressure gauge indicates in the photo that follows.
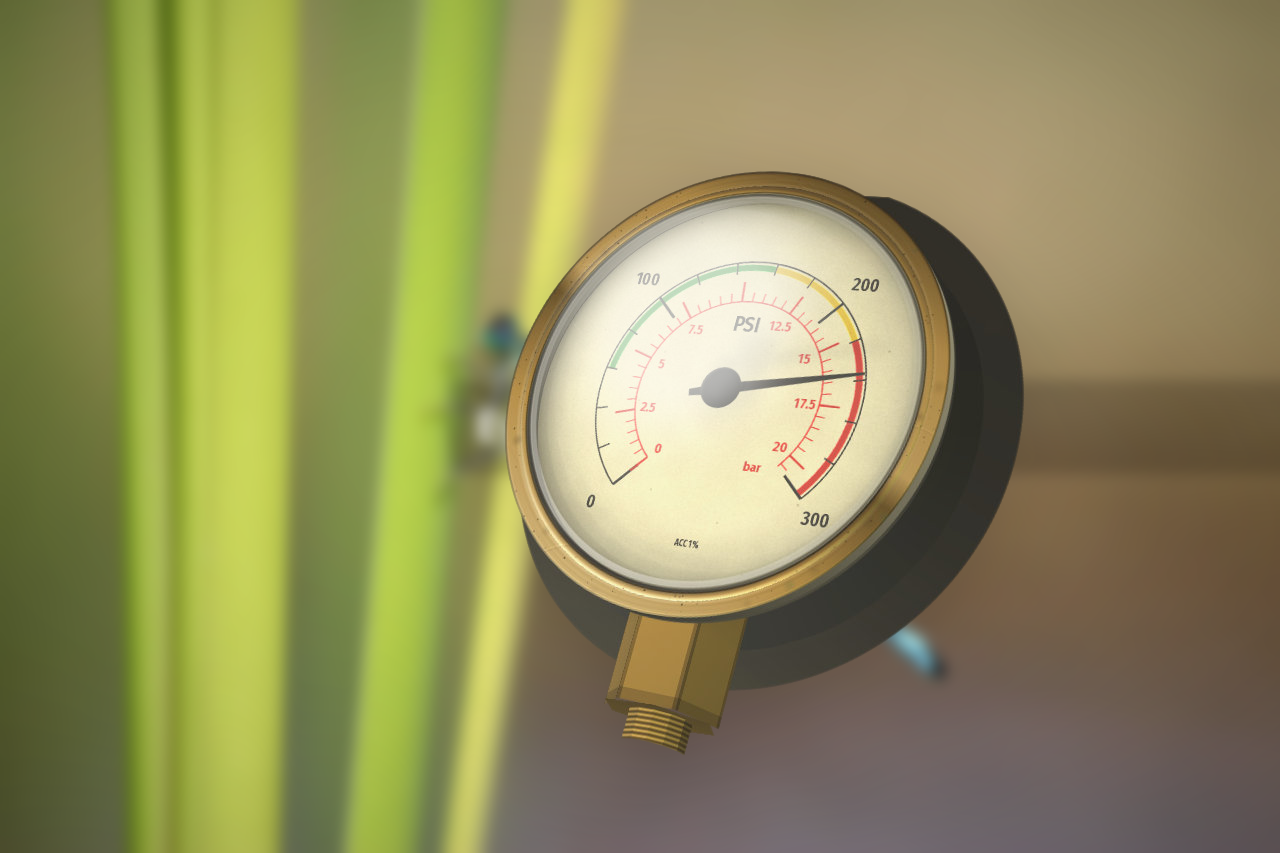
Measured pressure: 240 psi
